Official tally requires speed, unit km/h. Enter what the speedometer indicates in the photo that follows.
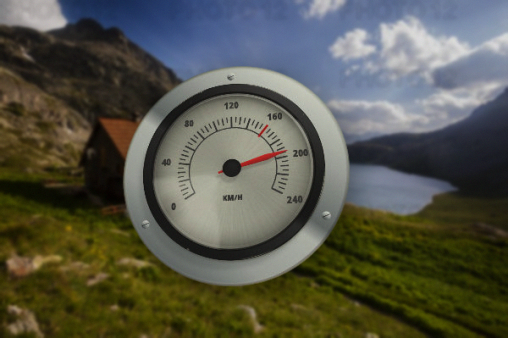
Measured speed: 195 km/h
